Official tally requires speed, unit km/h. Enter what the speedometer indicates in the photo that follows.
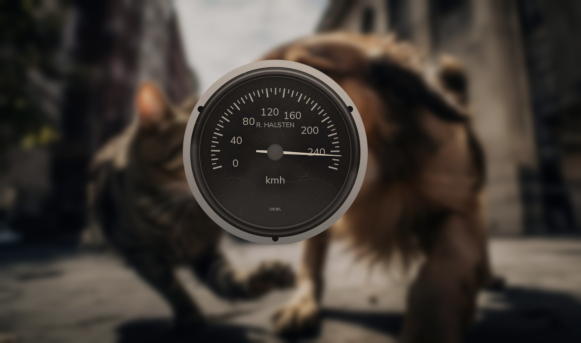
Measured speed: 245 km/h
